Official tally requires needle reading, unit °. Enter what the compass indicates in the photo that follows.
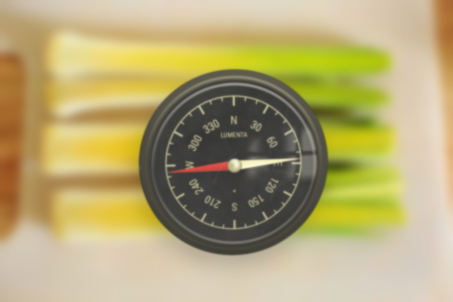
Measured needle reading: 265 °
